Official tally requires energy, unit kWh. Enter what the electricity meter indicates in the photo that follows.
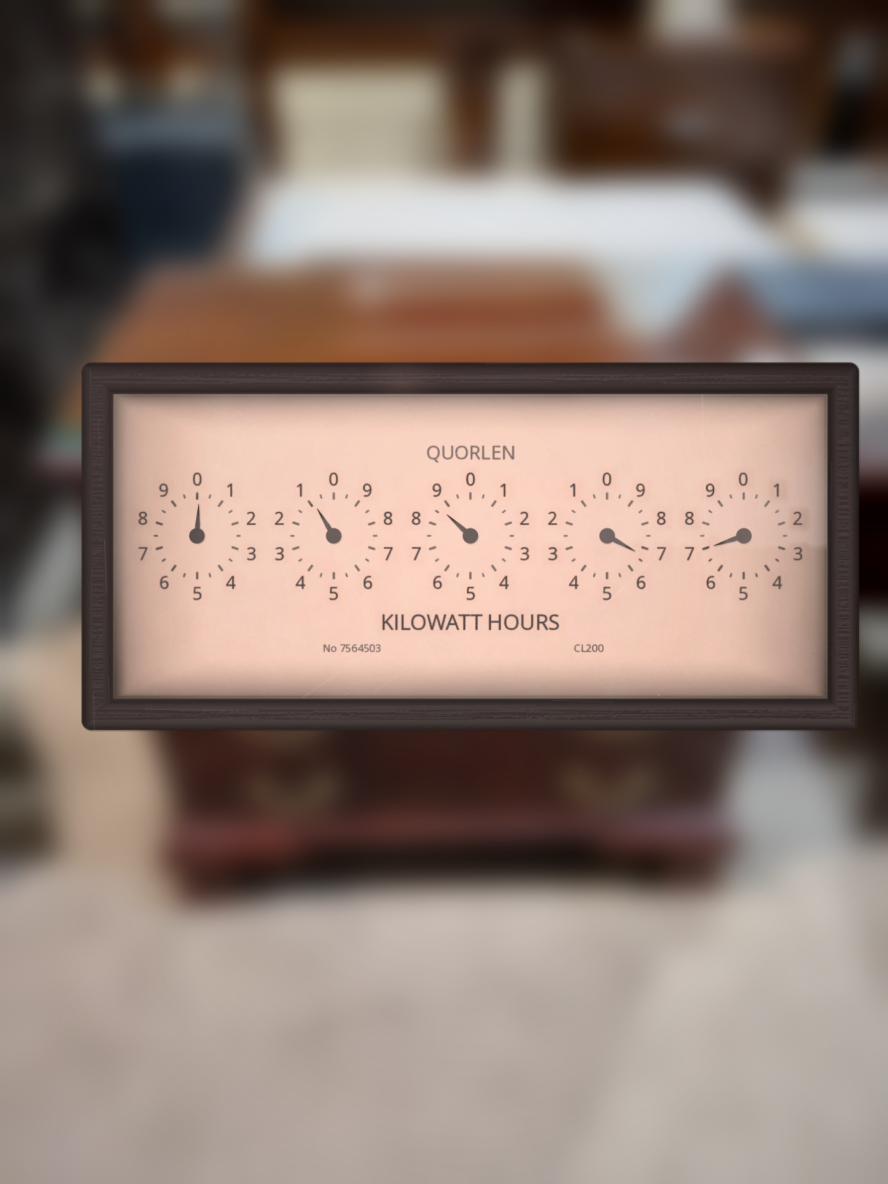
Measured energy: 867 kWh
